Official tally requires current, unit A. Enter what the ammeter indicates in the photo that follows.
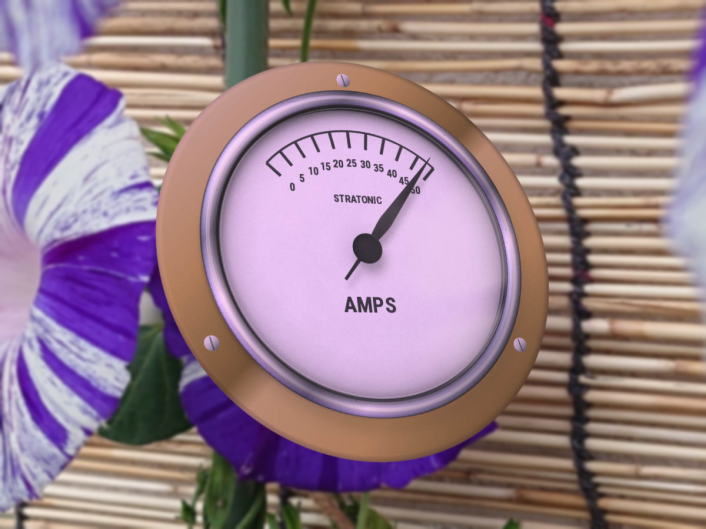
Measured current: 47.5 A
